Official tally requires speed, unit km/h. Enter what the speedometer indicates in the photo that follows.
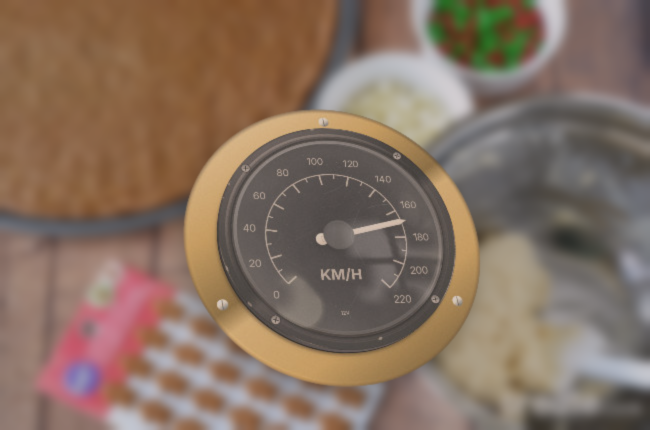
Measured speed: 170 km/h
